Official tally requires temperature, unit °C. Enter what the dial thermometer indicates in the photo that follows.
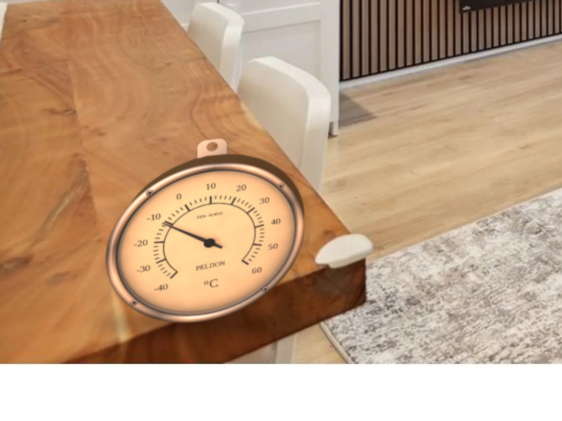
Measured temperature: -10 °C
